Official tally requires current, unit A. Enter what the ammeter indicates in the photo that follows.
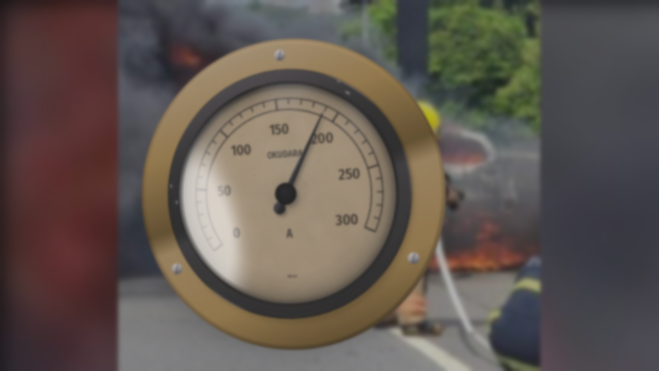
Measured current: 190 A
